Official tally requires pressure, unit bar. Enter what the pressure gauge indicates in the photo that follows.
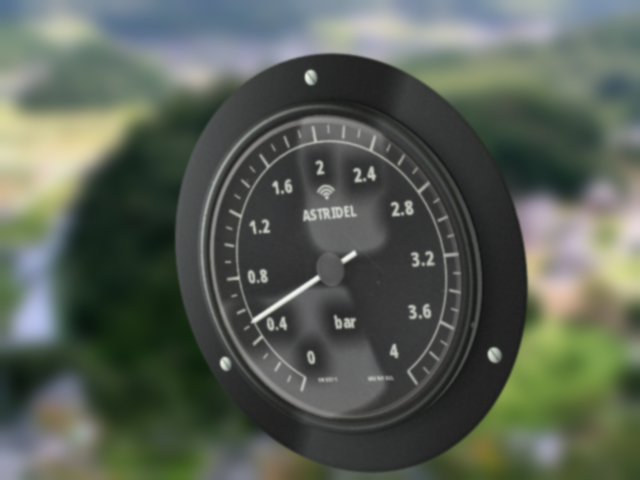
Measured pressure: 0.5 bar
